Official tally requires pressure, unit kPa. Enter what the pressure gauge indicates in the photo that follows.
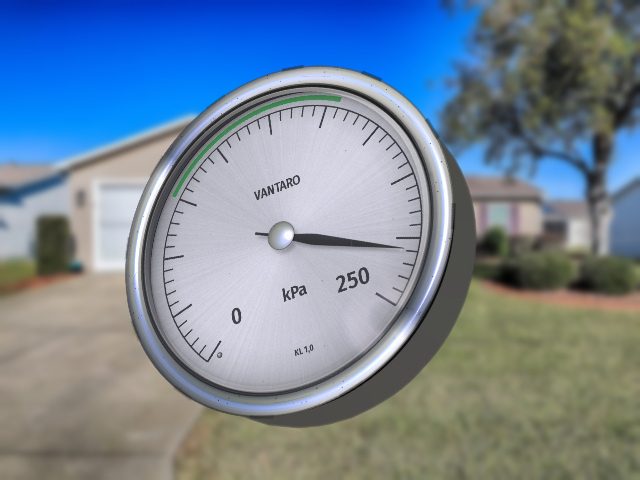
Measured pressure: 230 kPa
